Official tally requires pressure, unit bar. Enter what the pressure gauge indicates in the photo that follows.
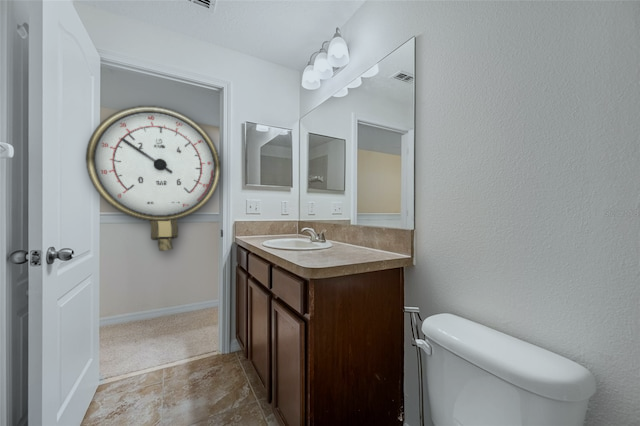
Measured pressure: 1.75 bar
